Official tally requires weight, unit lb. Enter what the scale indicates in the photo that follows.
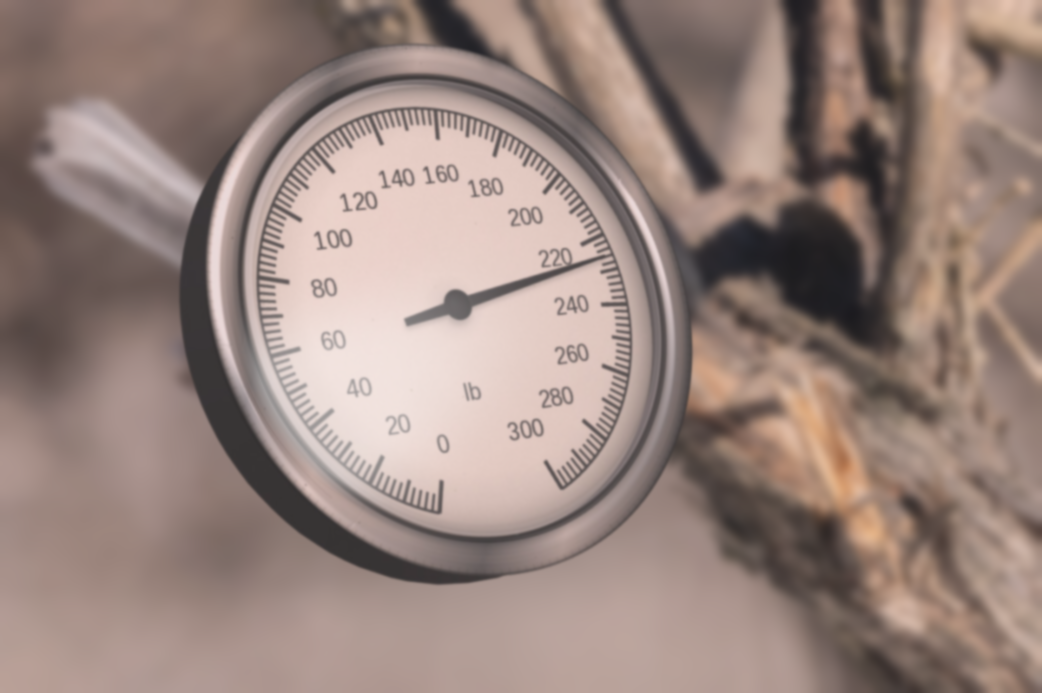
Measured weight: 226 lb
